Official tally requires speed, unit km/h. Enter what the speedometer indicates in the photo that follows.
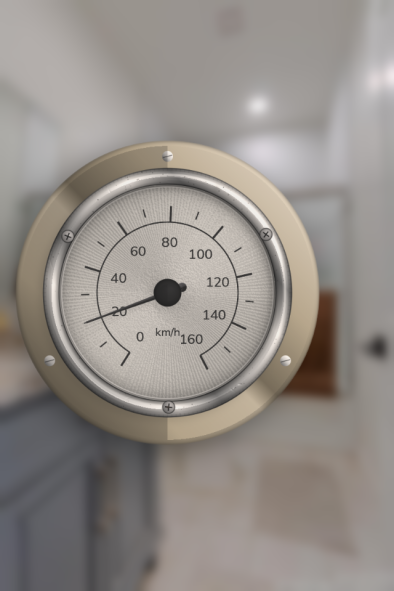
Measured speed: 20 km/h
